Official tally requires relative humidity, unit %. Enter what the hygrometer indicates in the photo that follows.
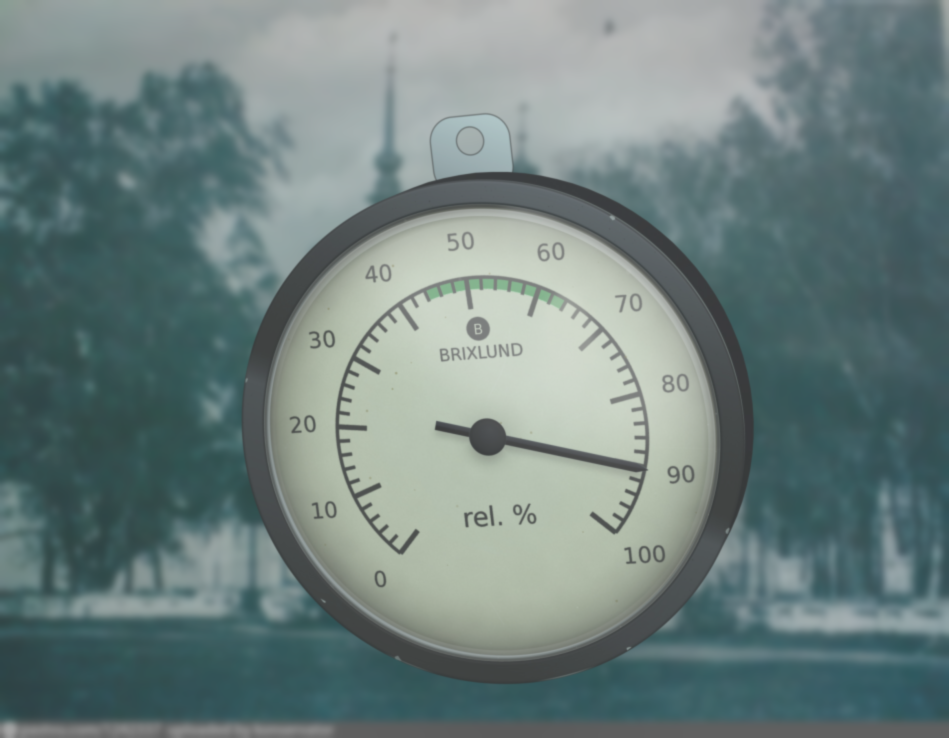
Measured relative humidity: 90 %
